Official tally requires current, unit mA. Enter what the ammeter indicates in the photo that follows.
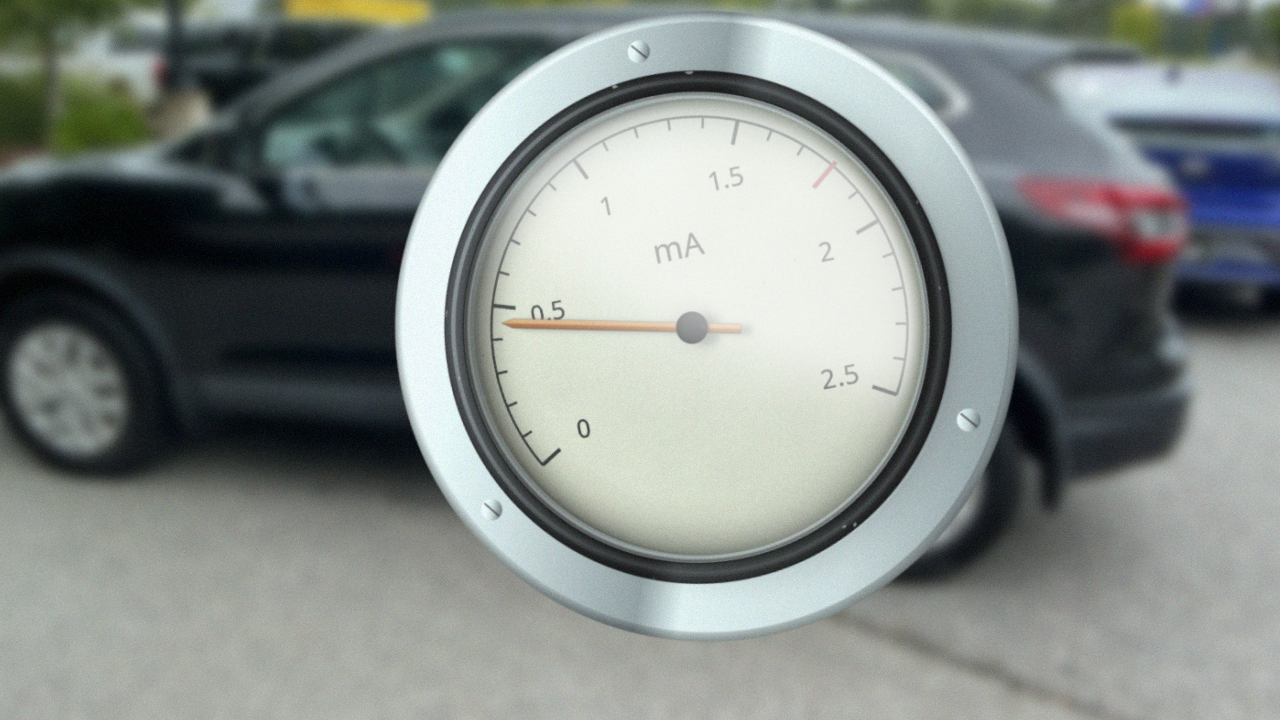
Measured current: 0.45 mA
